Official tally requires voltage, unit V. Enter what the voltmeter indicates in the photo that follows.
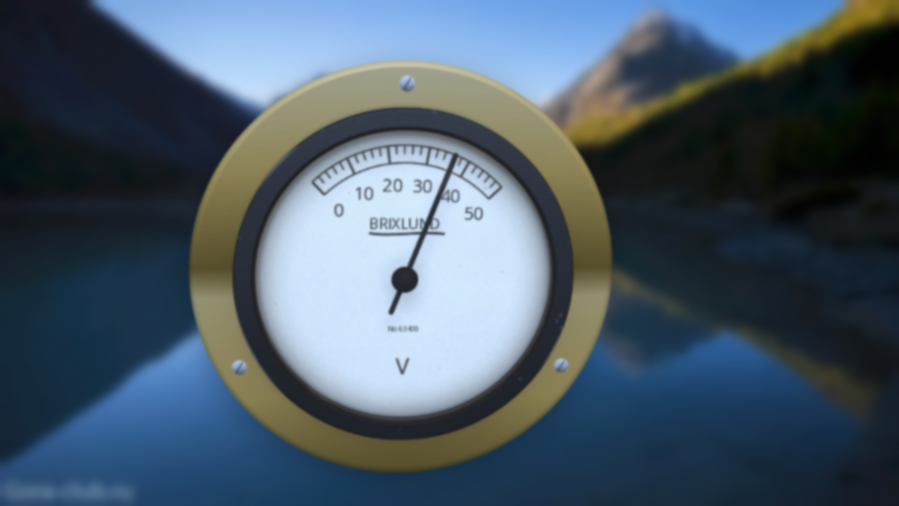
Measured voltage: 36 V
